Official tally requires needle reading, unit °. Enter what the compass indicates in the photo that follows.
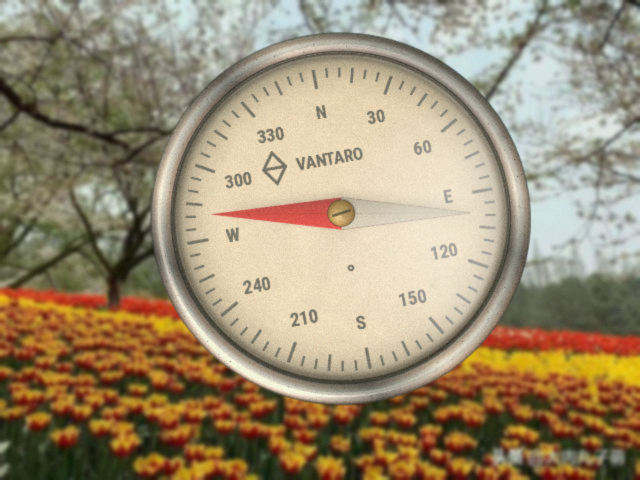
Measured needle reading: 280 °
